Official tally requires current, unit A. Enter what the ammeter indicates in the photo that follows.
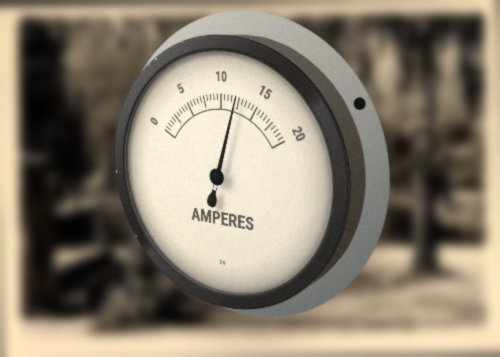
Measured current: 12.5 A
